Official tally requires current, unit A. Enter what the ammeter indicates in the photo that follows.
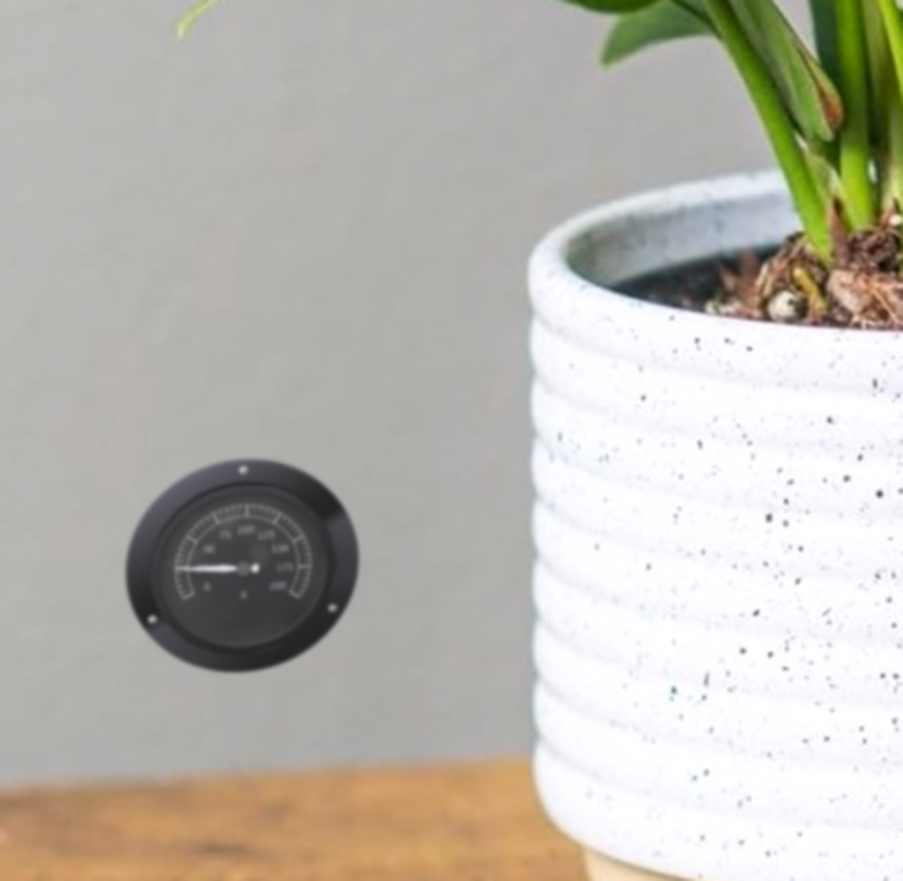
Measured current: 25 A
